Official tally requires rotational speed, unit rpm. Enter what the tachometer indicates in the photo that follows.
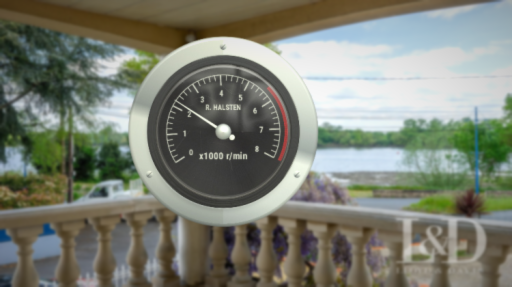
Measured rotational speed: 2200 rpm
